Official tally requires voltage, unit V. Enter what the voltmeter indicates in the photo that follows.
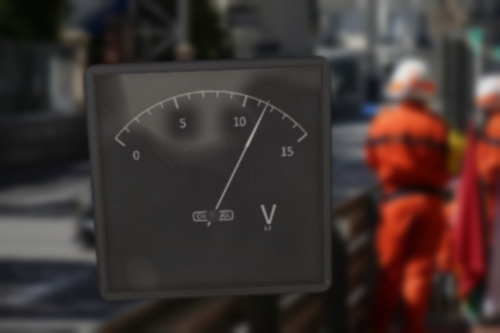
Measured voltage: 11.5 V
